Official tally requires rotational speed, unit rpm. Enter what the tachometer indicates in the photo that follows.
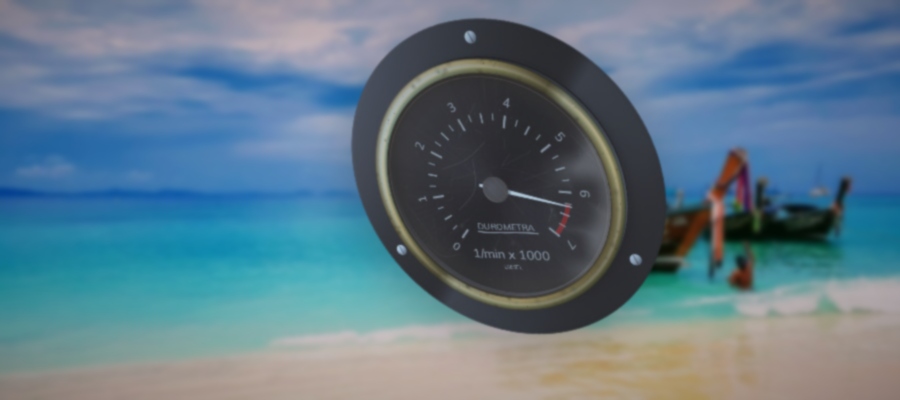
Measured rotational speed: 6250 rpm
